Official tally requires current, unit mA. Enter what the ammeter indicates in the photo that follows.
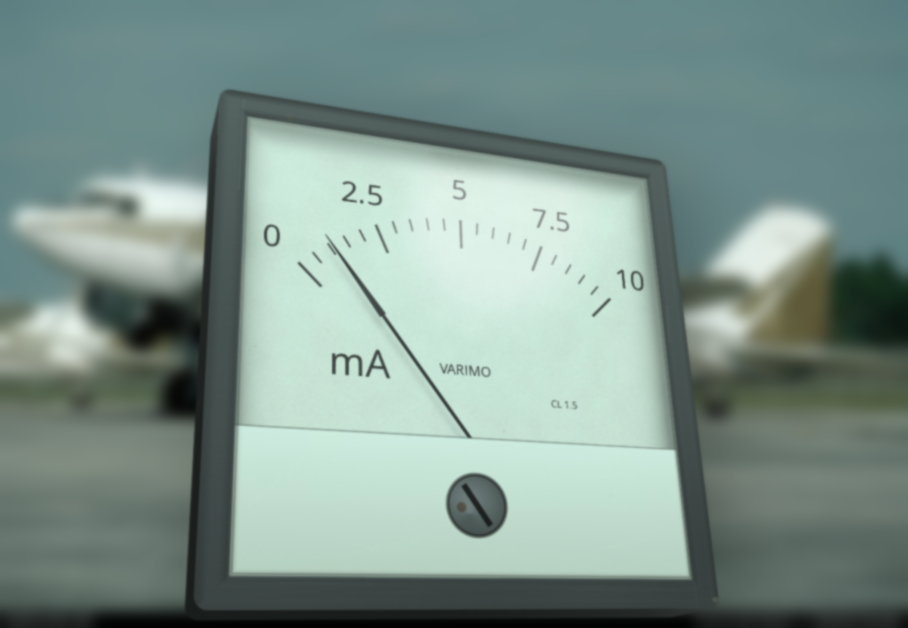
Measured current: 1 mA
